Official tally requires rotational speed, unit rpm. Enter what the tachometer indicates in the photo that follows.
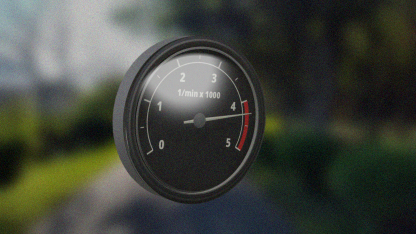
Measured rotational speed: 4250 rpm
